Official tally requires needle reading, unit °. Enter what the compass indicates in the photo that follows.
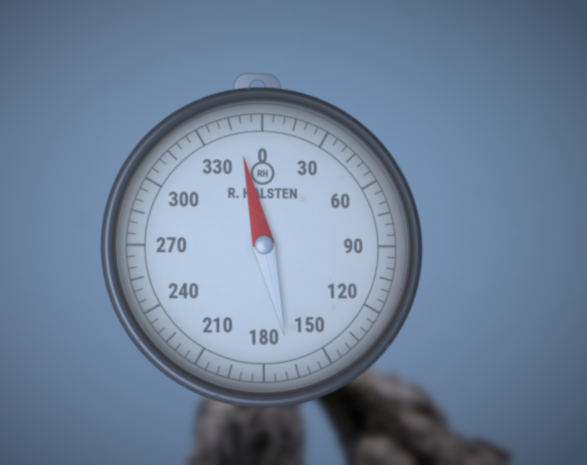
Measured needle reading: 347.5 °
